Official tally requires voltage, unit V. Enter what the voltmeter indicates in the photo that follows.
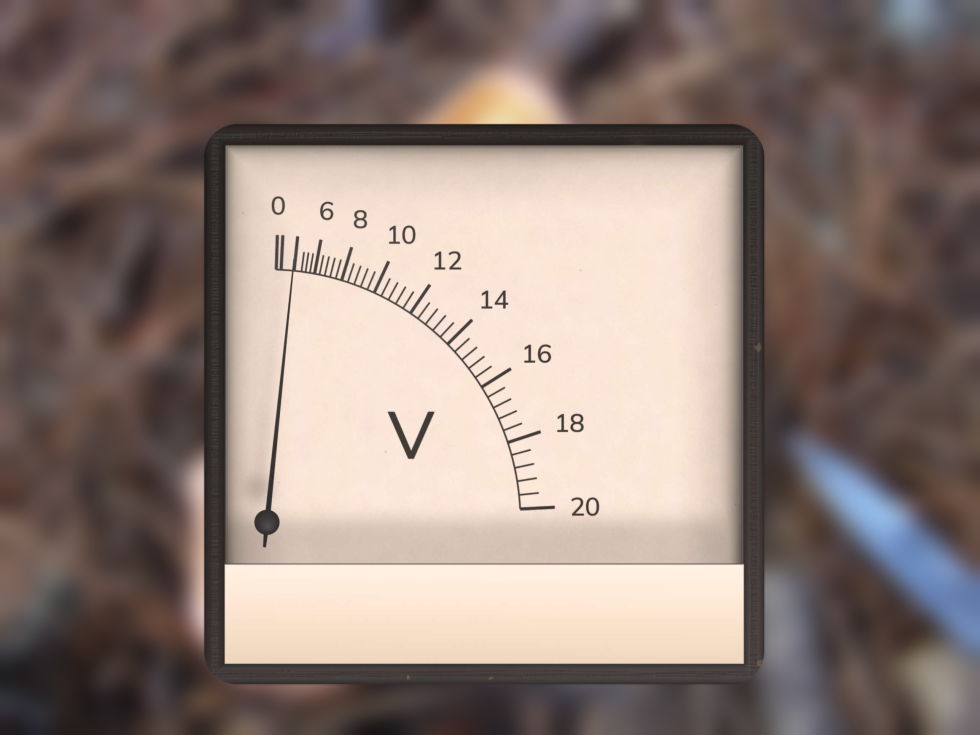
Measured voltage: 4 V
